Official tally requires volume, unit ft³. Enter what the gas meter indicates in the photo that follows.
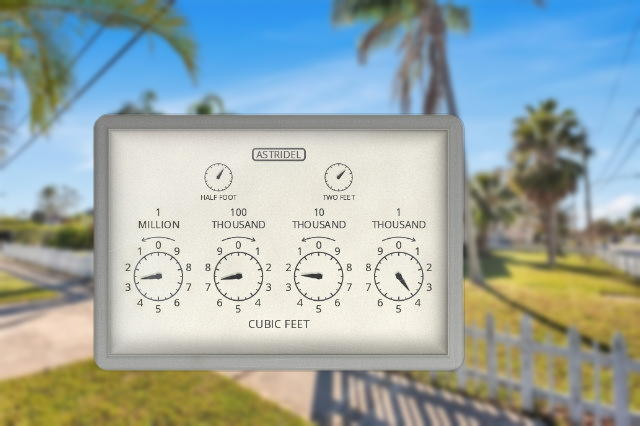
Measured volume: 272400 ft³
